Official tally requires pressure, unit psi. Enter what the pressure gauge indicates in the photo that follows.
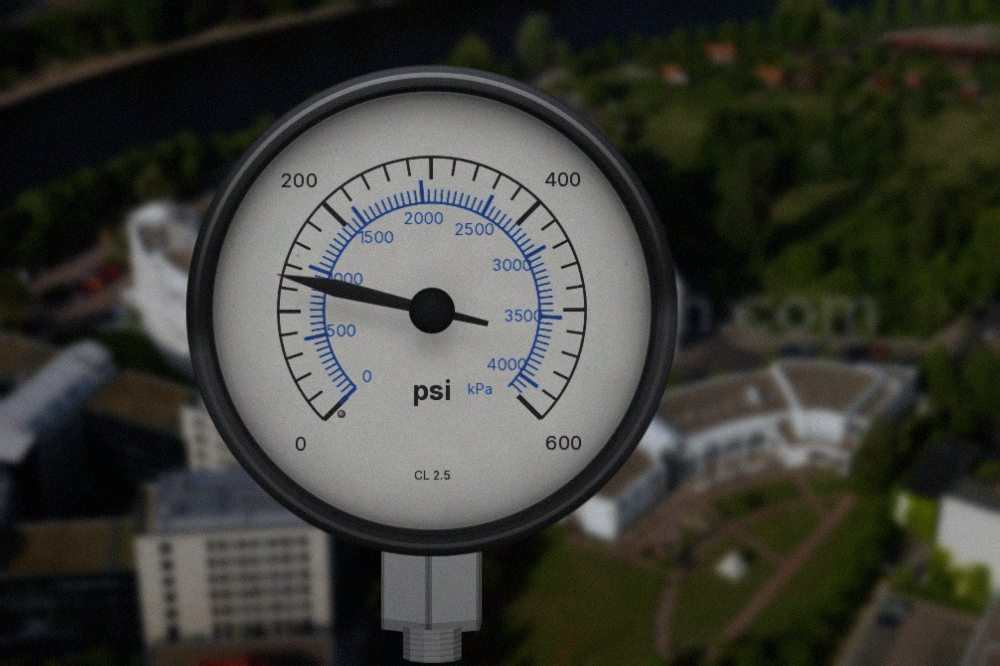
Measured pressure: 130 psi
